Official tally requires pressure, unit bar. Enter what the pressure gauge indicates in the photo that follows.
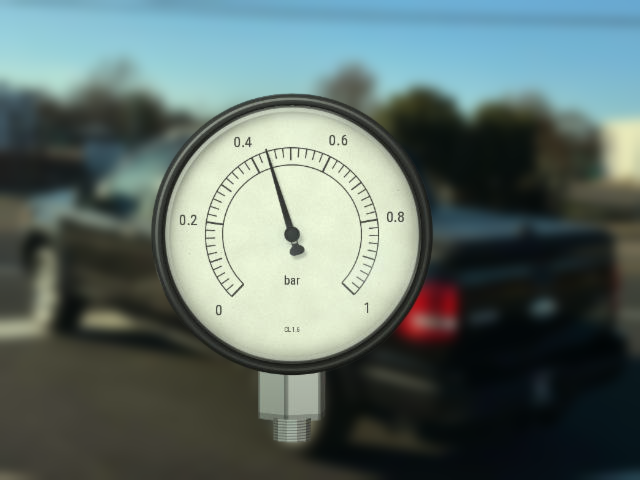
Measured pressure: 0.44 bar
